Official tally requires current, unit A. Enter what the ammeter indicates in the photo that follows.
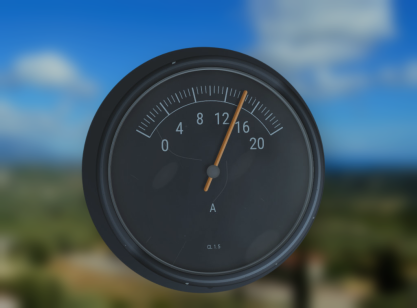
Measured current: 14 A
